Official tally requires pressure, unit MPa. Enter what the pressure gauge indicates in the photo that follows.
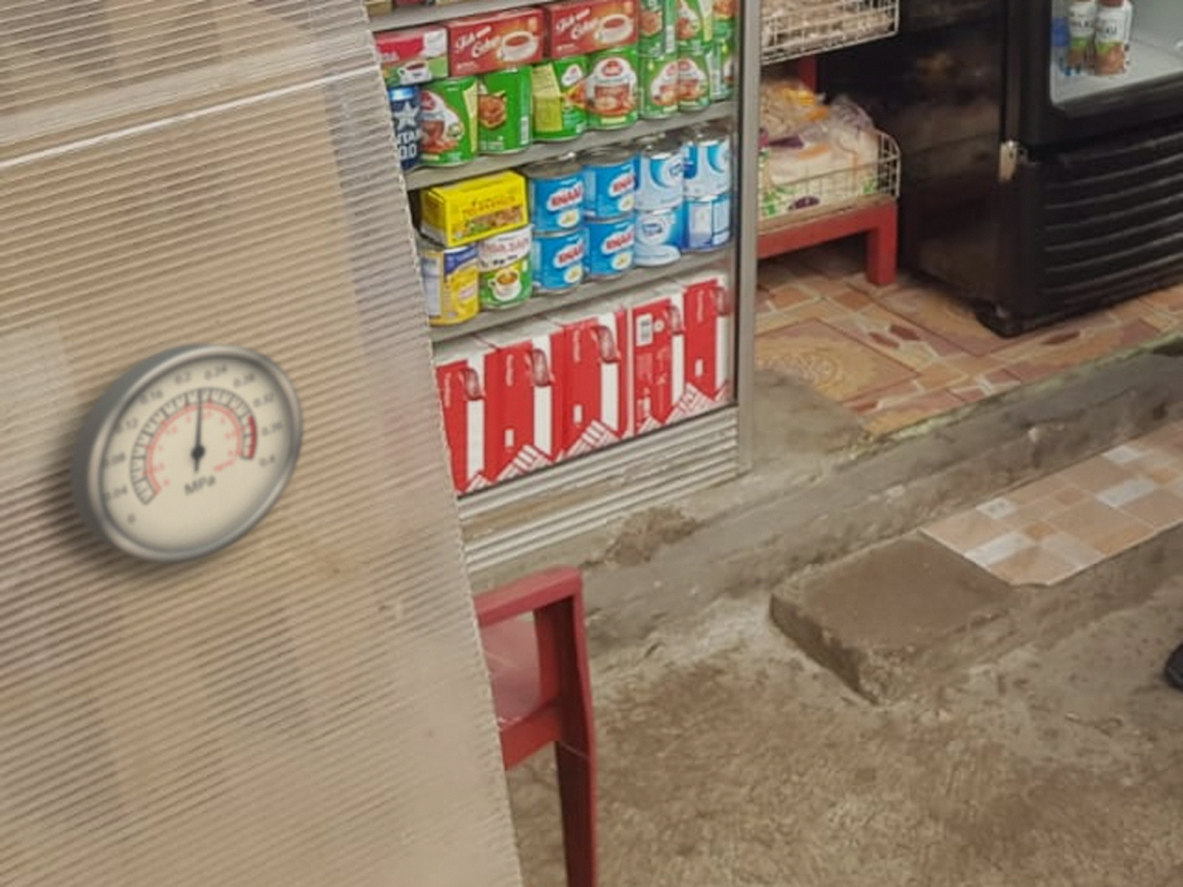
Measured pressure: 0.22 MPa
